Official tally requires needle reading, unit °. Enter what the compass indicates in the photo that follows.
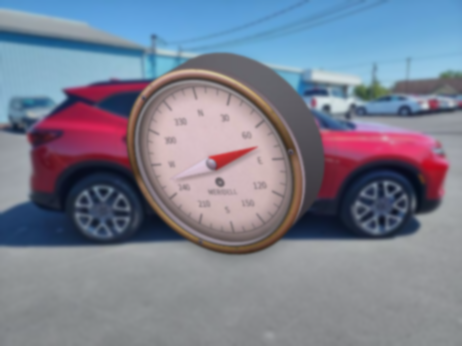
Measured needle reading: 75 °
